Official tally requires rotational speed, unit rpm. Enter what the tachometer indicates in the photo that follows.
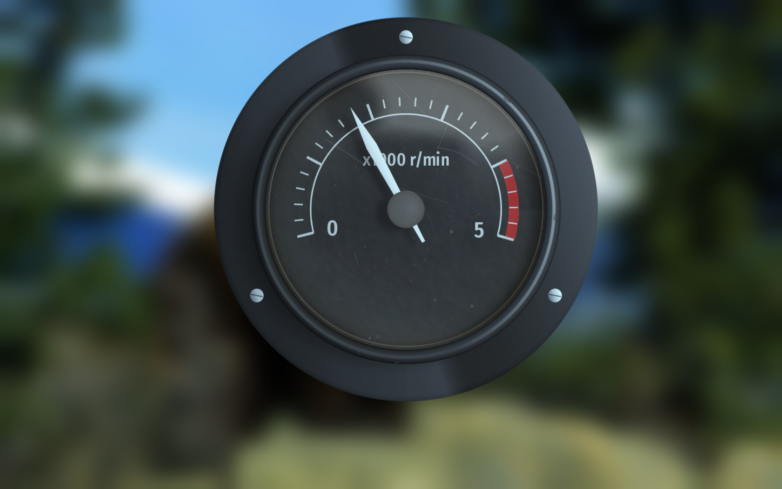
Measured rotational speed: 1800 rpm
